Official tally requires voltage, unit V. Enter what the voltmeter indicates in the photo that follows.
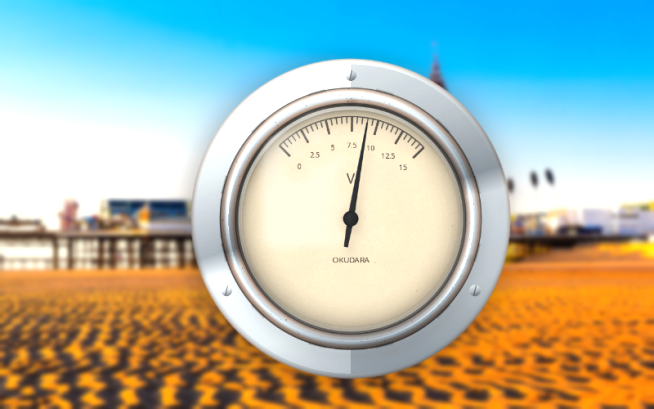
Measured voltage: 9 V
